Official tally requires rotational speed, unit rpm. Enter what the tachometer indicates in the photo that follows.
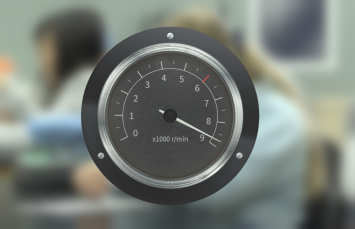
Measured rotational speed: 8750 rpm
